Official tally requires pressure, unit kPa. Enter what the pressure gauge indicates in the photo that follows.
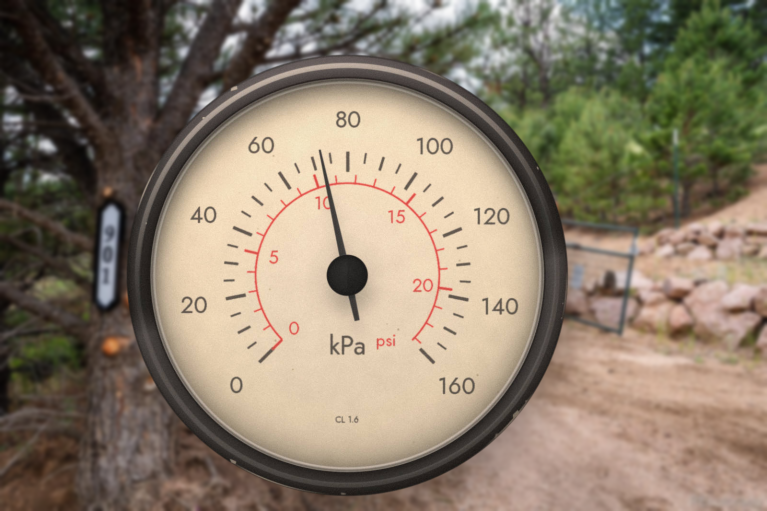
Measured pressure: 72.5 kPa
